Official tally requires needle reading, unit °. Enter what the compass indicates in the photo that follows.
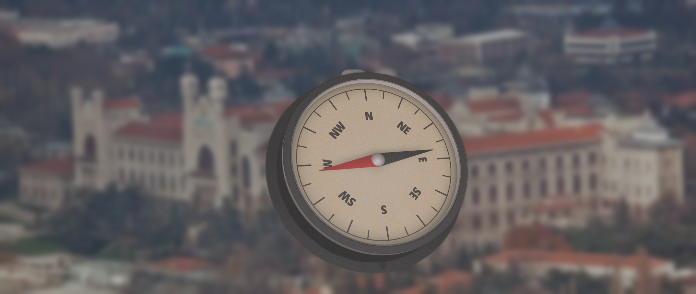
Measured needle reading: 262.5 °
